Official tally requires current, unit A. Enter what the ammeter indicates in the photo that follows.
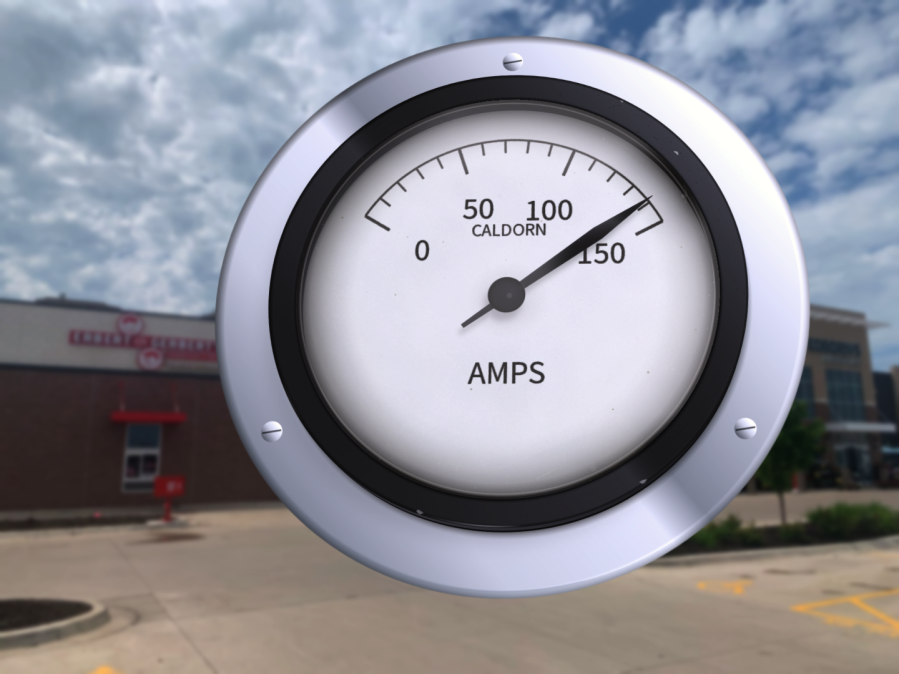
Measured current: 140 A
